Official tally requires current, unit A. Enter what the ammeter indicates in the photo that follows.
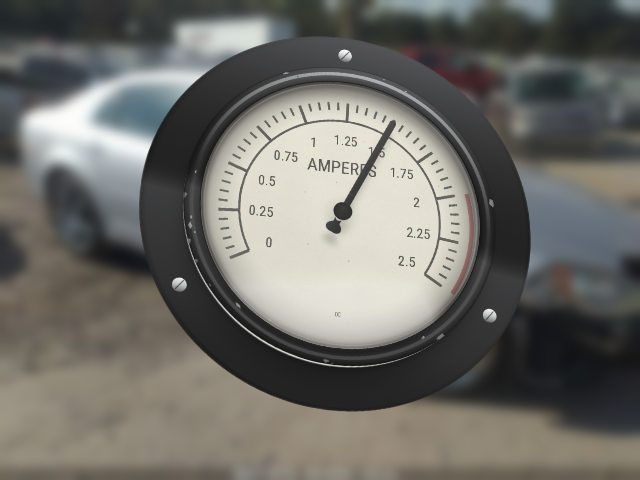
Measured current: 1.5 A
